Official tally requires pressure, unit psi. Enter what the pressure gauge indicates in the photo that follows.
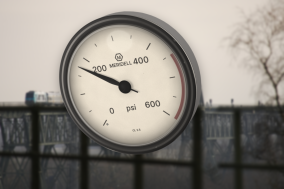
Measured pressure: 175 psi
